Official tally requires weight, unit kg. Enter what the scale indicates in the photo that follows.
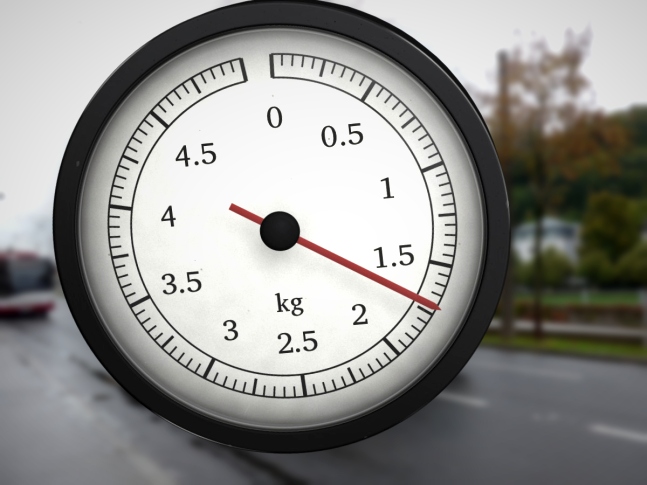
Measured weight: 1.7 kg
